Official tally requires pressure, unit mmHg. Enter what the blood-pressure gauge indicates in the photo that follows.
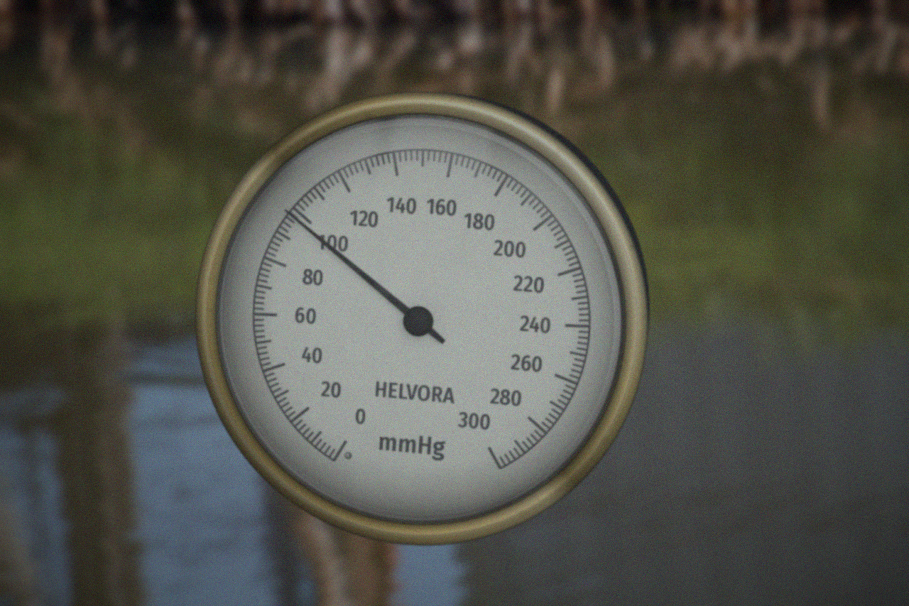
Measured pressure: 98 mmHg
